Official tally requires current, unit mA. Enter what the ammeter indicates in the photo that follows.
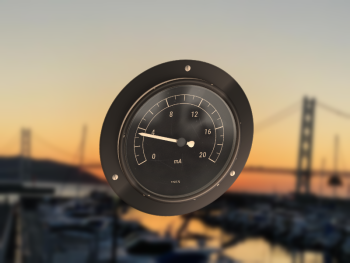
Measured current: 3.5 mA
